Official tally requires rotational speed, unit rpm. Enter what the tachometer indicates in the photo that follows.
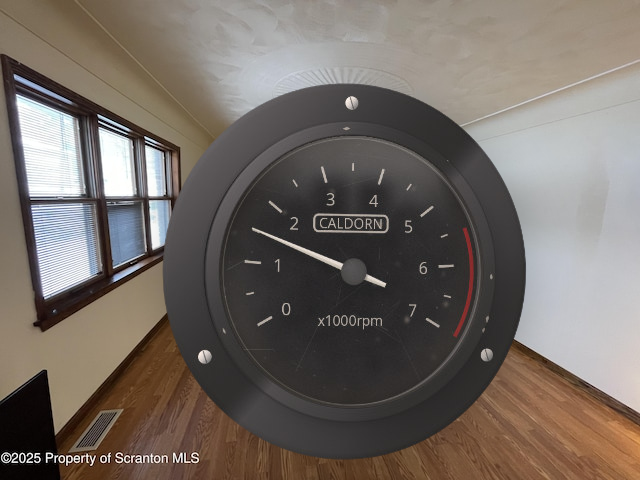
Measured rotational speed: 1500 rpm
